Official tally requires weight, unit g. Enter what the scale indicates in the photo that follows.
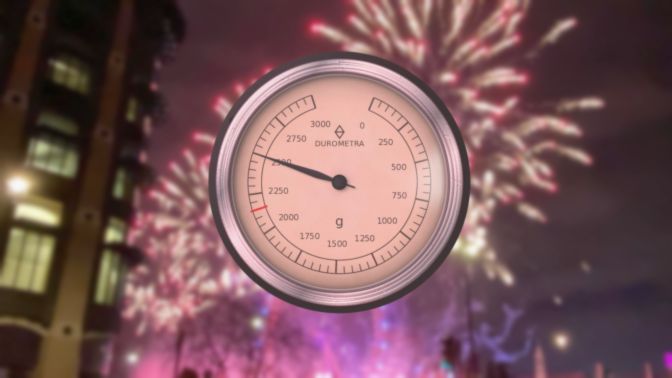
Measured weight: 2500 g
